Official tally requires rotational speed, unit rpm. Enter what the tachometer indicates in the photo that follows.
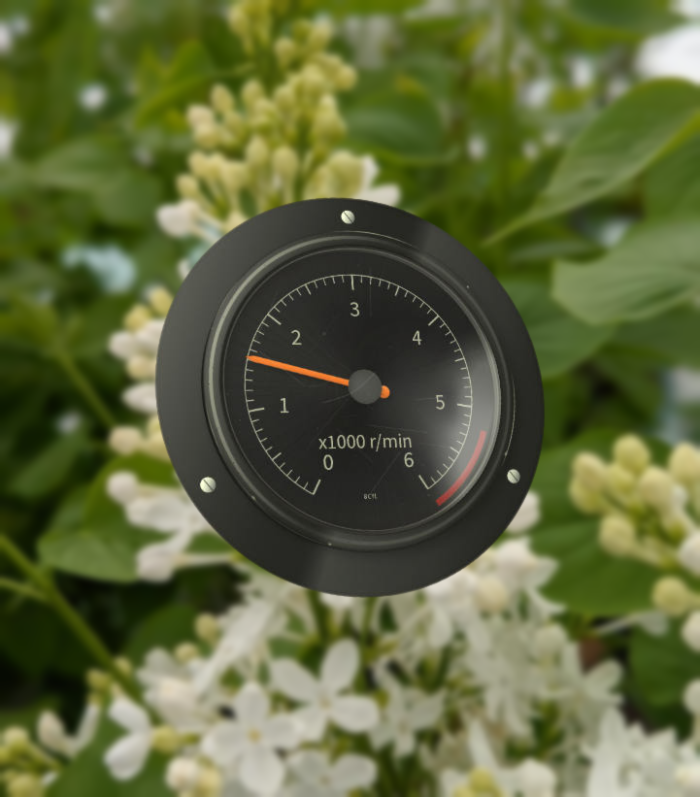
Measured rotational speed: 1500 rpm
